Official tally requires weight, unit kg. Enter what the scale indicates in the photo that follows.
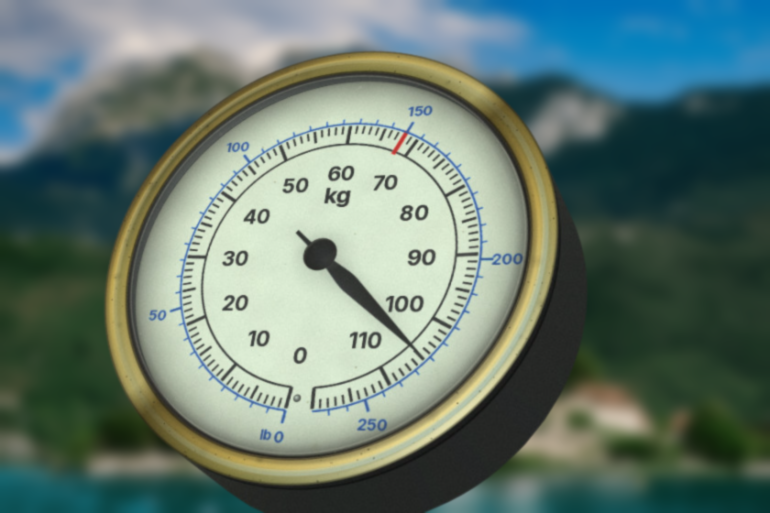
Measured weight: 105 kg
